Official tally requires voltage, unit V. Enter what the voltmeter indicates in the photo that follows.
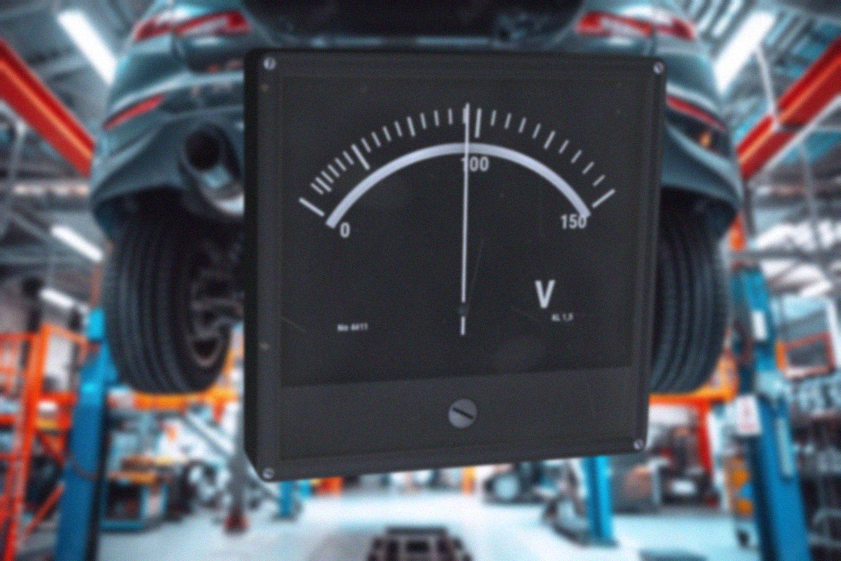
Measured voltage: 95 V
